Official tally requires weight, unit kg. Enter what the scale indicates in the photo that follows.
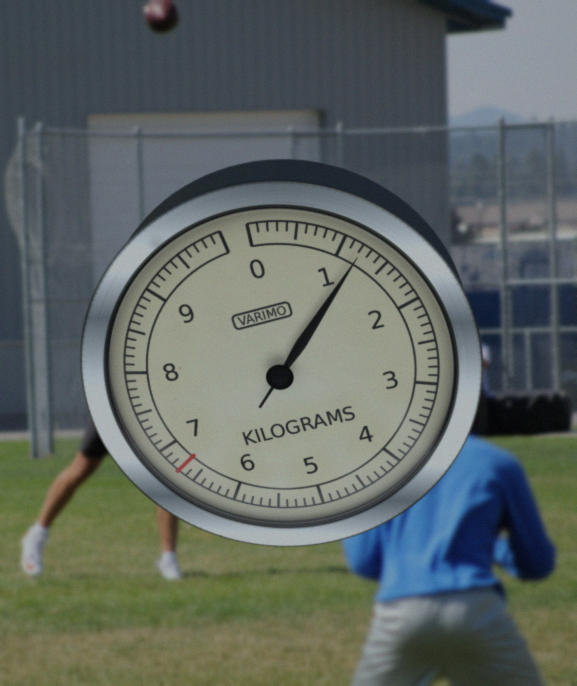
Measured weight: 1.2 kg
